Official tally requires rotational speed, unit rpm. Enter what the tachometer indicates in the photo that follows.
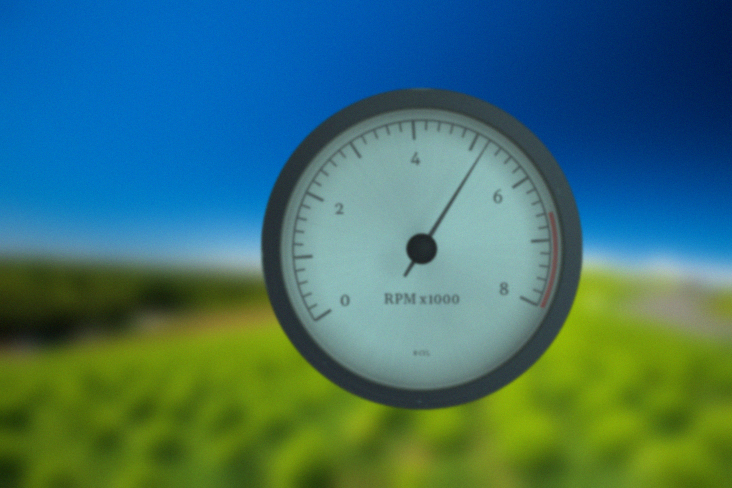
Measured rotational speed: 5200 rpm
